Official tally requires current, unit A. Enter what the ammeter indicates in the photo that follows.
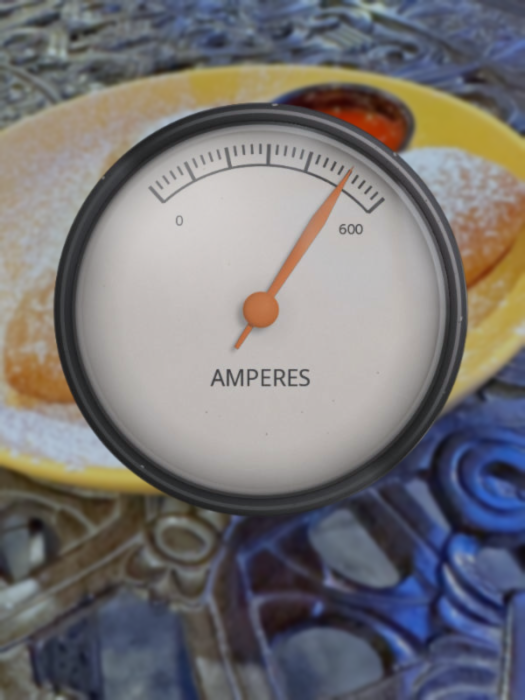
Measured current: 500 A
